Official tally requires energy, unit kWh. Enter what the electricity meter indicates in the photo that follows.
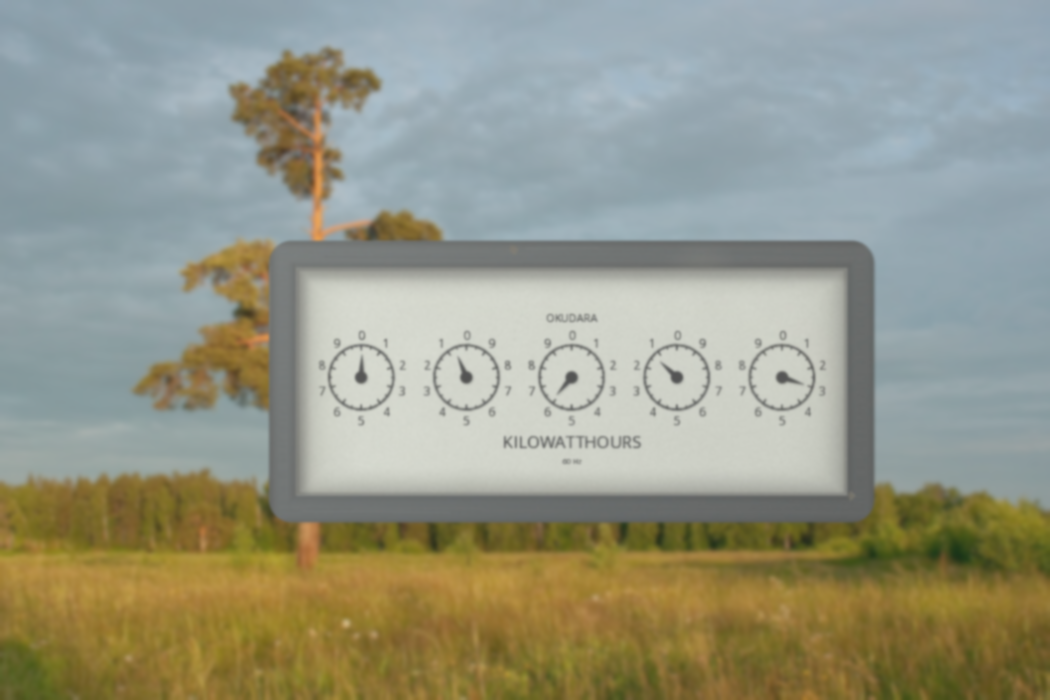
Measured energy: 613 kWh
